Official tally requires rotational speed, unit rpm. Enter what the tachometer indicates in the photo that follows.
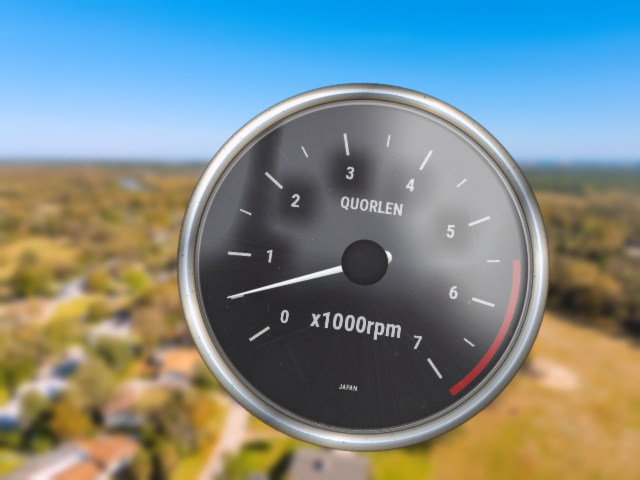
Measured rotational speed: 500 rpm
